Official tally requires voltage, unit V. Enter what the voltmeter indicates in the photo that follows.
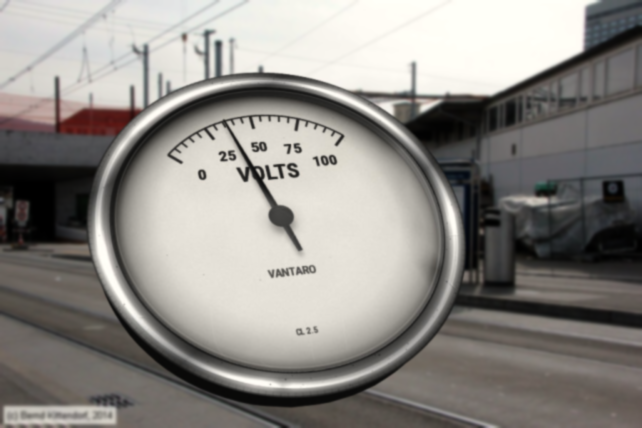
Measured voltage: 35 V
